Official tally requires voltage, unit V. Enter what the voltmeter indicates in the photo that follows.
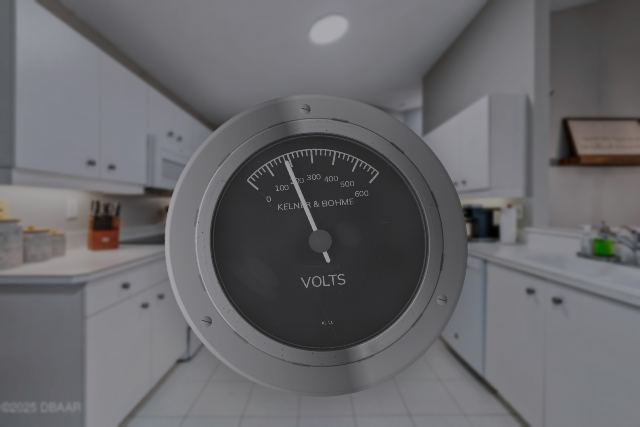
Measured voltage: 180 V
